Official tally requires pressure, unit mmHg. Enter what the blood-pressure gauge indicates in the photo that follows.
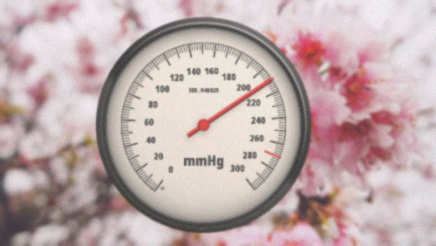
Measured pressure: 210 mmHg
